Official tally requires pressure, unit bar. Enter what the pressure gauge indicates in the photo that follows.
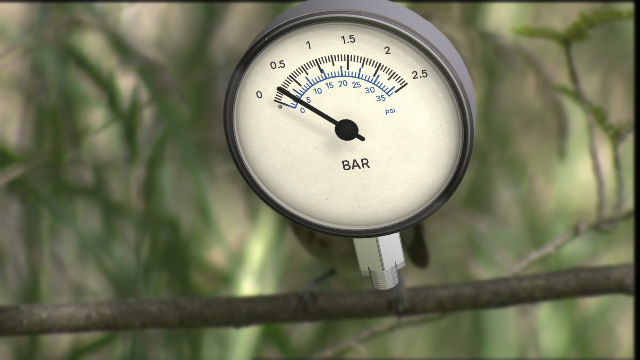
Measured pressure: 0.25 bar
